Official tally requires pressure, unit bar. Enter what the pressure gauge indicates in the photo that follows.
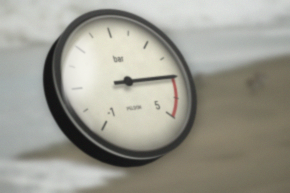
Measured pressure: 4 bar
